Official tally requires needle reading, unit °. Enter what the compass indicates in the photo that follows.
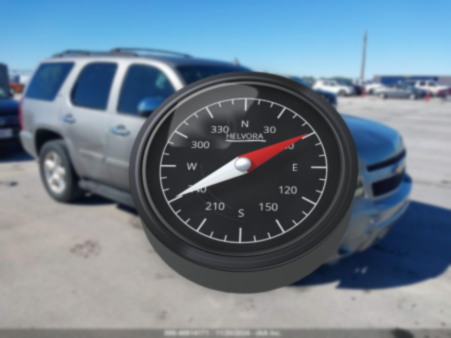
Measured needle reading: 60 °
